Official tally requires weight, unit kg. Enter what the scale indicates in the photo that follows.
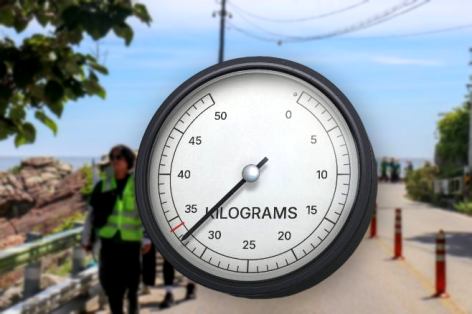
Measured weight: 32.5 kg
